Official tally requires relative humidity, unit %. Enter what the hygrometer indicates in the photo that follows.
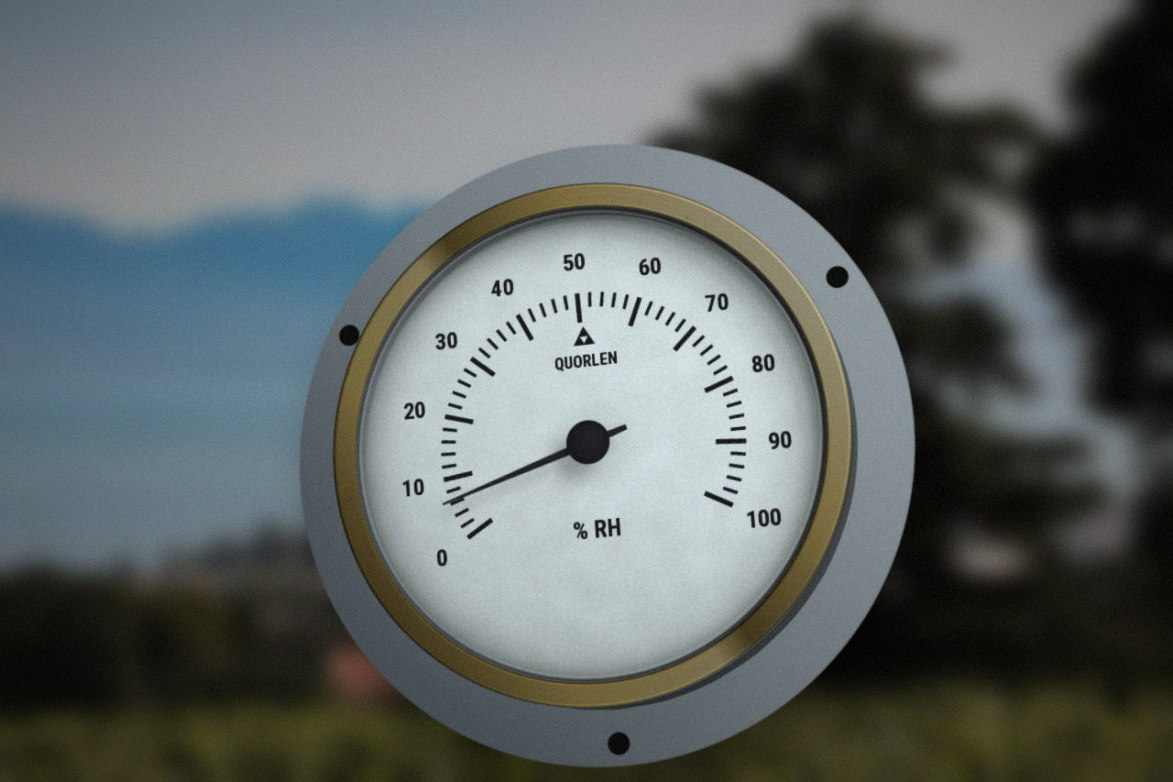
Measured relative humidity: 6 %
